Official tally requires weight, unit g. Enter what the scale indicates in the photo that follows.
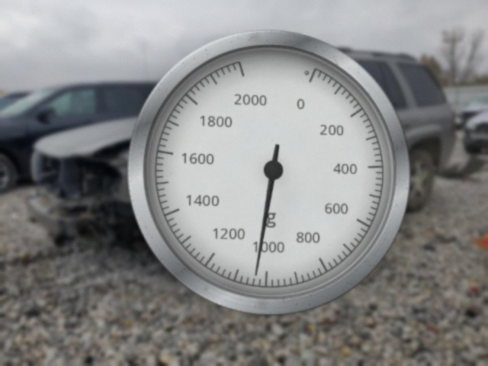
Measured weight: 1040 g
